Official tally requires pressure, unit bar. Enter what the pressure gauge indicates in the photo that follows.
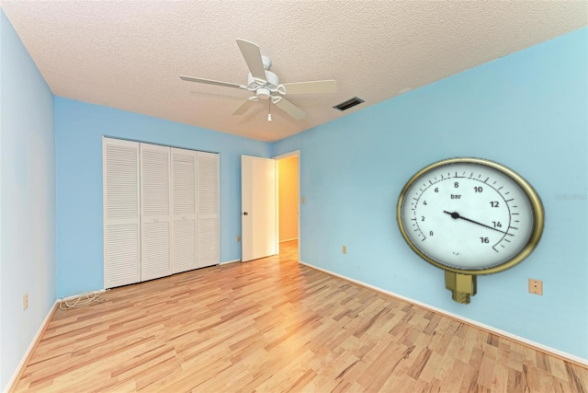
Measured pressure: 14.5 bar
